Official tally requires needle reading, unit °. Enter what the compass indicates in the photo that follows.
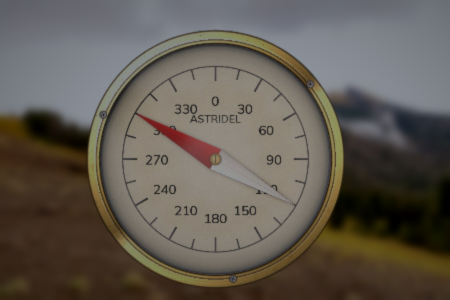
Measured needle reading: 300 °
